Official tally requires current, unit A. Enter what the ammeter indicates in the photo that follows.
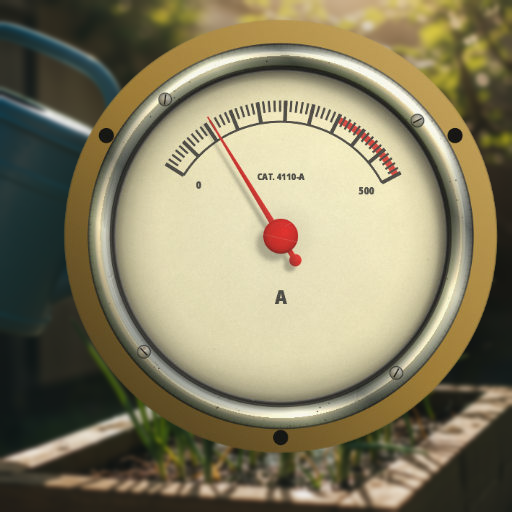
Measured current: 110 A
